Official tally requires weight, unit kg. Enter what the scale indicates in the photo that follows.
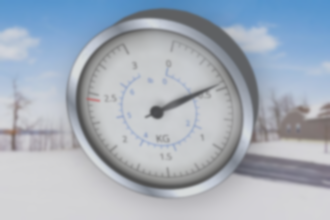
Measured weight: 0.45 kg
